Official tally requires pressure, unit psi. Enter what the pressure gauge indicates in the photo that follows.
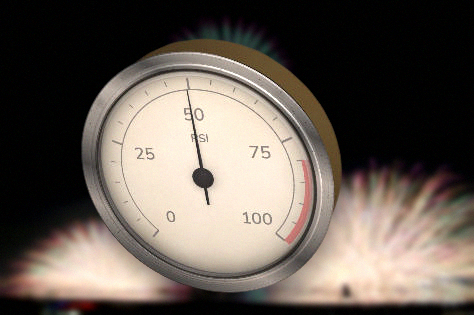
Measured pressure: 50 psi
